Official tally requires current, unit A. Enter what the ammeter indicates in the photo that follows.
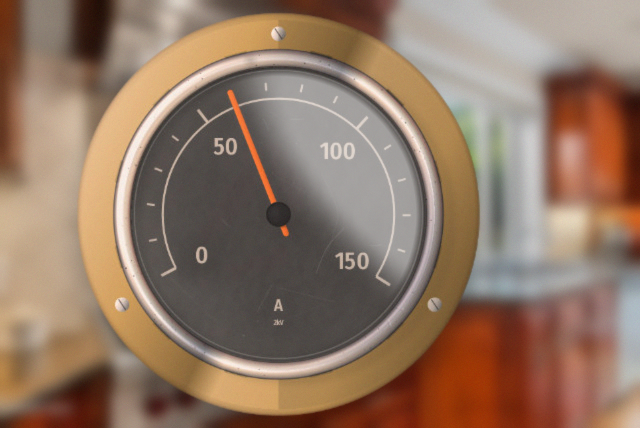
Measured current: 60 A
